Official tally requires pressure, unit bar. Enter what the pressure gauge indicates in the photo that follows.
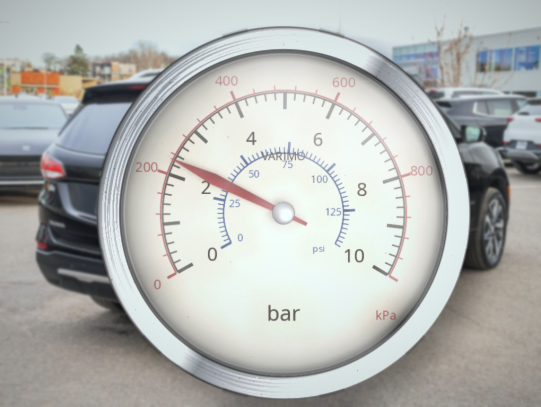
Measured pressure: 2.3 bar
